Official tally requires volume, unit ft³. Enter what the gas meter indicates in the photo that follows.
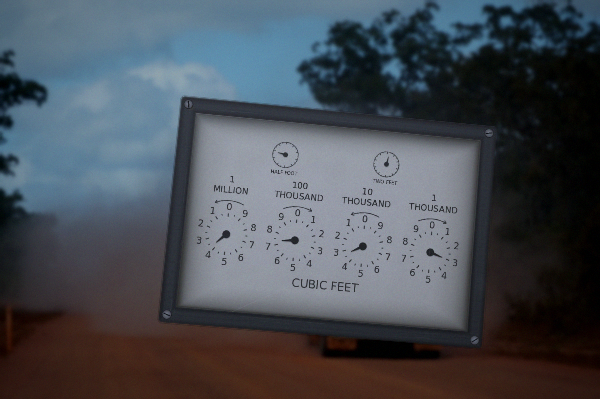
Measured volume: 373300 ft³
